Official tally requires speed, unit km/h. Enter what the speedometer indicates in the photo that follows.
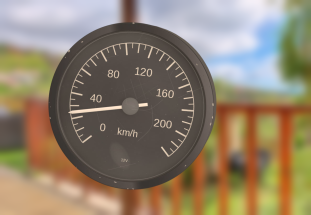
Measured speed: 25 km/h
